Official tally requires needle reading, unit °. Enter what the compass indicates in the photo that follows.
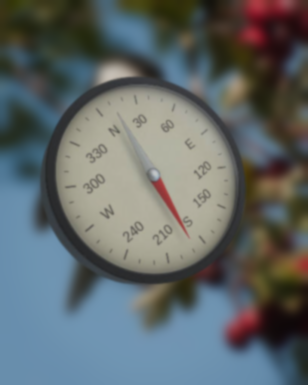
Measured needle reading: 190 °
